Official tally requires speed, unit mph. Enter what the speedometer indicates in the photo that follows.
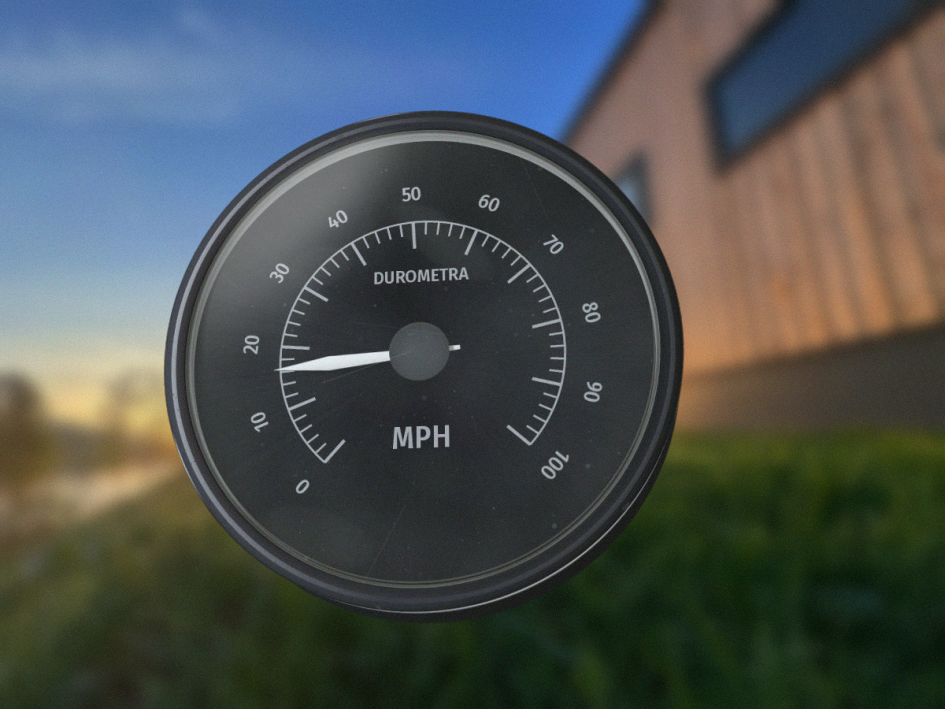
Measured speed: 16 mph
